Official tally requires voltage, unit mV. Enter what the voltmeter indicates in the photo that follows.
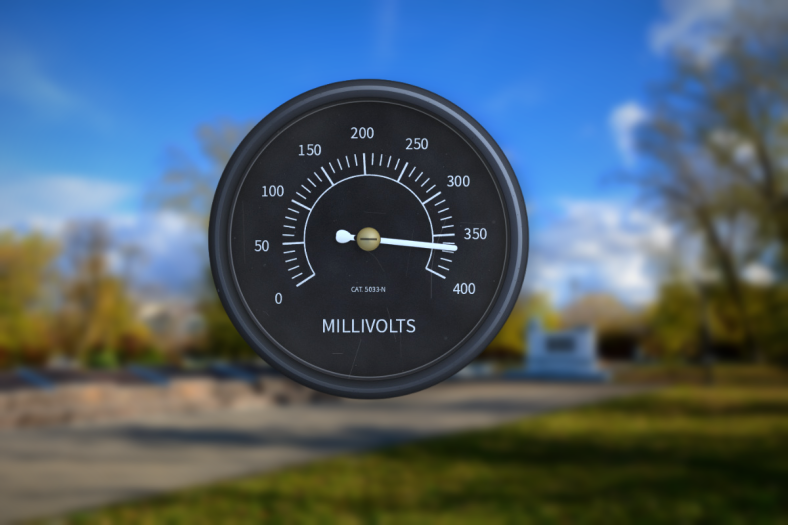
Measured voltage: 365 mV
